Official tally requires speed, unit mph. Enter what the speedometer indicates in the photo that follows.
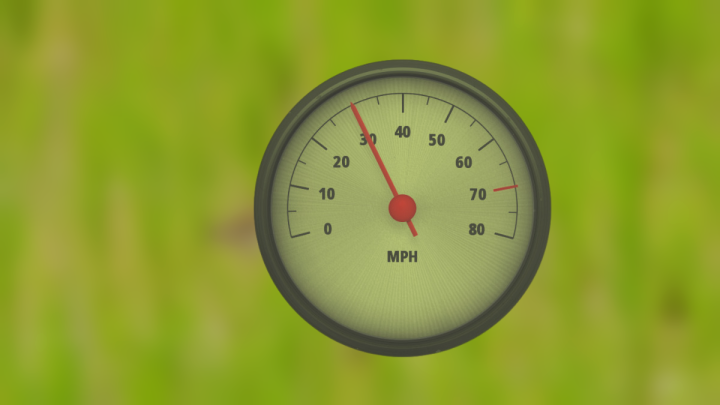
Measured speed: 30 mph
